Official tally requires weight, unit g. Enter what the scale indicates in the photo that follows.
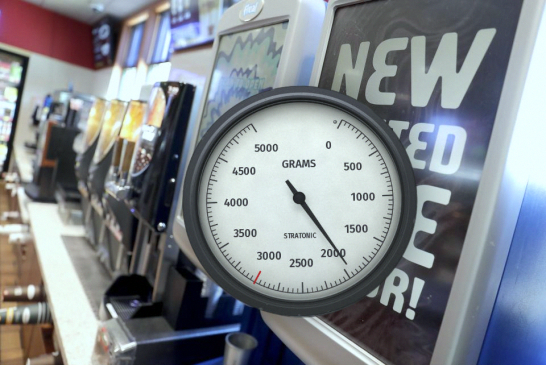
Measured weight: 1950 g
